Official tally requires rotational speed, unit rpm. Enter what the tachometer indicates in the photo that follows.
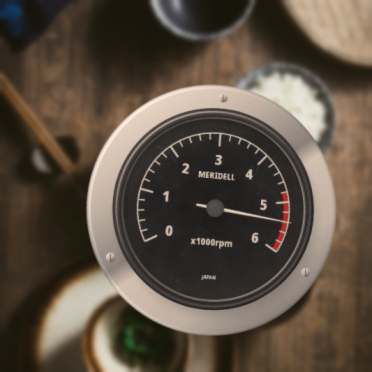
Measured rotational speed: 5400 rpm
